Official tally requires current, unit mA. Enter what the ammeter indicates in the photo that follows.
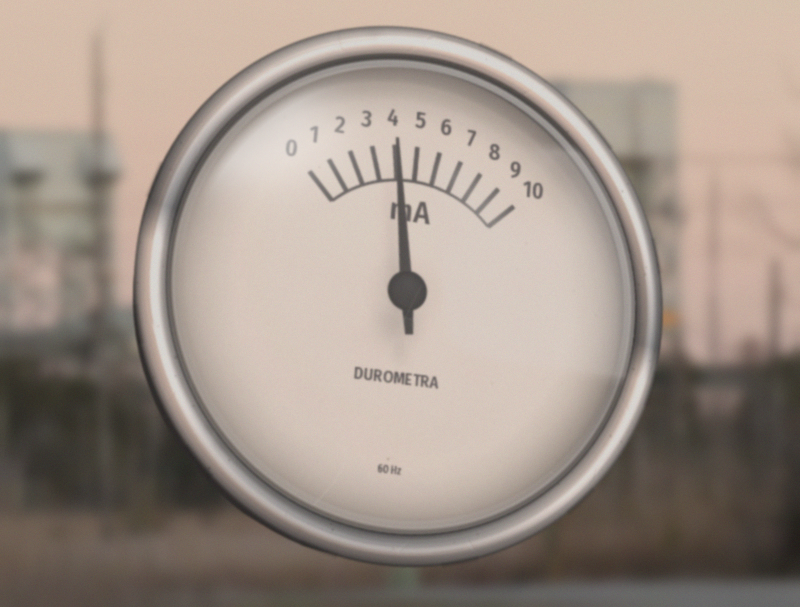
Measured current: 4 mA
